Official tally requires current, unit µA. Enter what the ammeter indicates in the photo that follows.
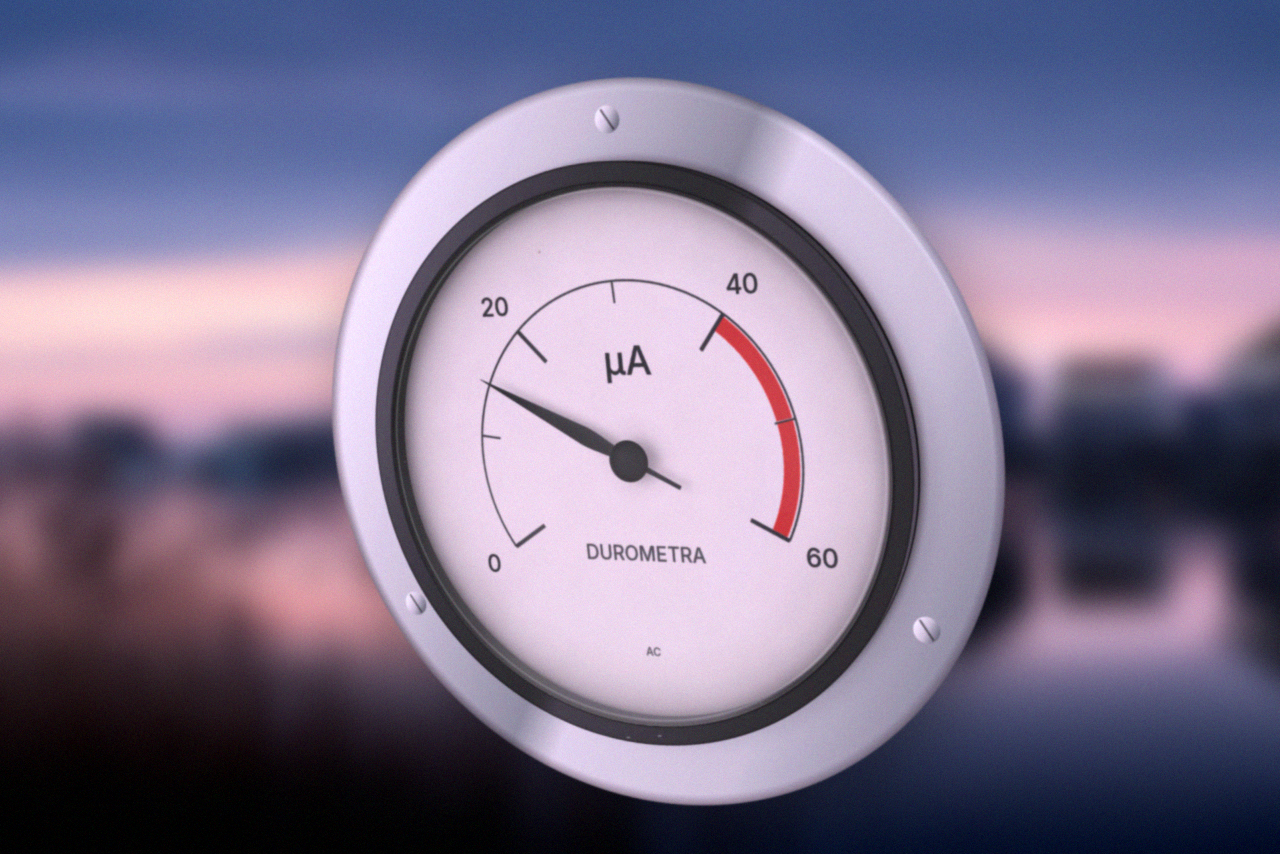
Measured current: 15 µA
